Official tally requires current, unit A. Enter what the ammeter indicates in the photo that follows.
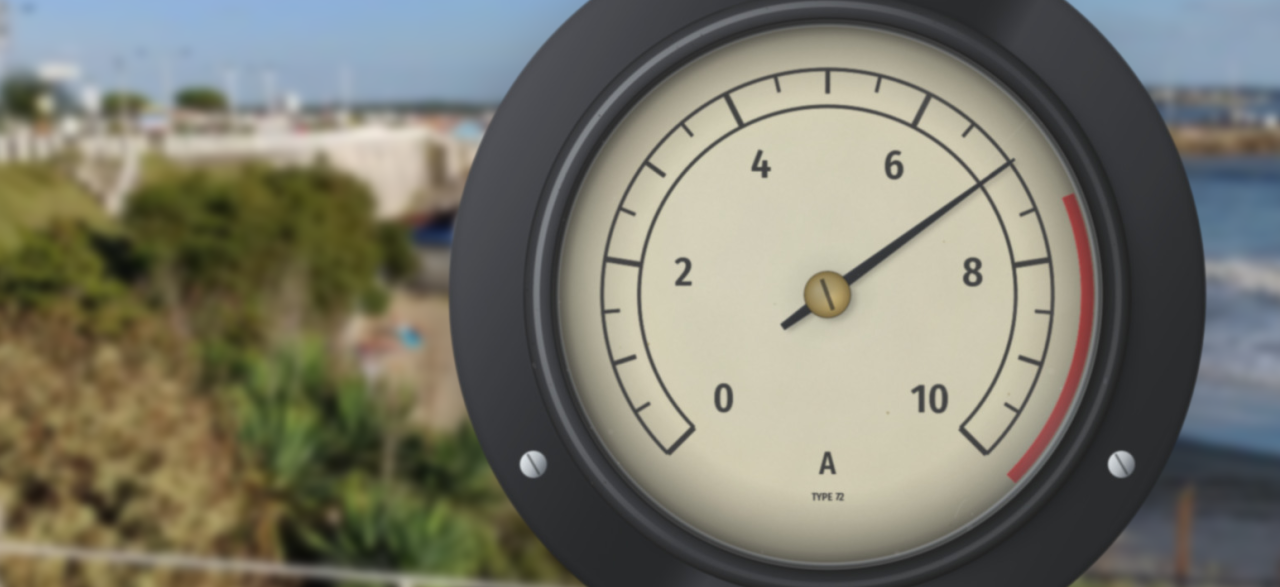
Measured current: 7 A
